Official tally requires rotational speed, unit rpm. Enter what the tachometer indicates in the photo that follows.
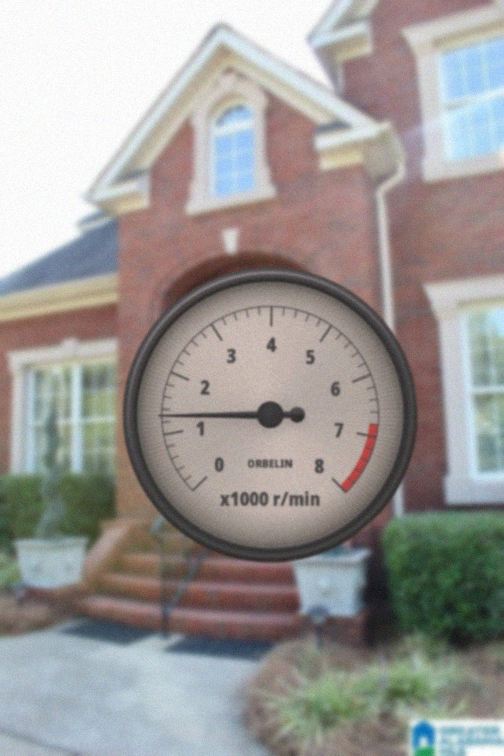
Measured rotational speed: 1300 rpm
